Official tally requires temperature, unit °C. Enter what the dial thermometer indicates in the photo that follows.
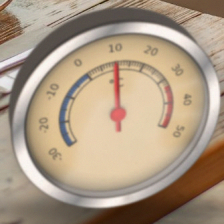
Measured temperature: 10 °C
